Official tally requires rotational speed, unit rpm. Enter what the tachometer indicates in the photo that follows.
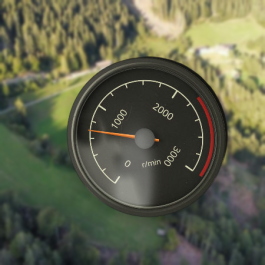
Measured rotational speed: 700 rpm
